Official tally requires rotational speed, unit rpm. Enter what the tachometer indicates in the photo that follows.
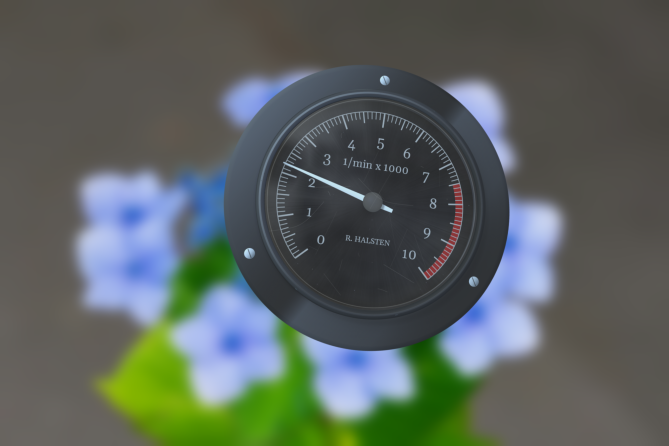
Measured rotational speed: 2200 rpm
